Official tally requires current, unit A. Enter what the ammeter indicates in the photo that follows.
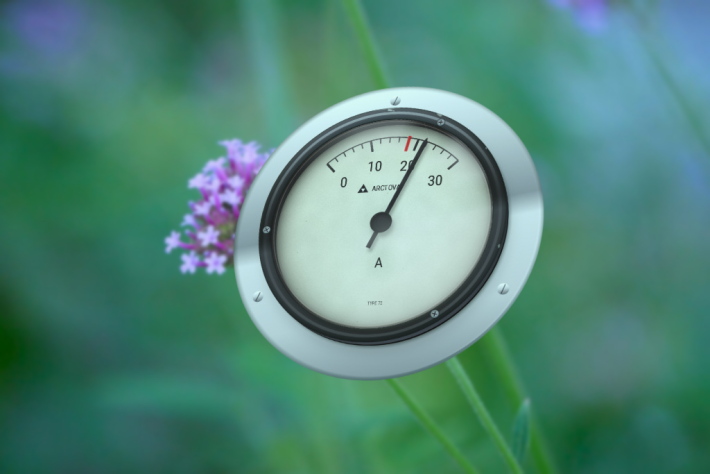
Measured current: 22 A
